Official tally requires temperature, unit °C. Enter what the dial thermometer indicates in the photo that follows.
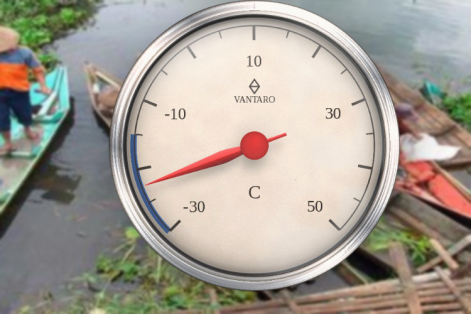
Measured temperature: -22.5 °C
